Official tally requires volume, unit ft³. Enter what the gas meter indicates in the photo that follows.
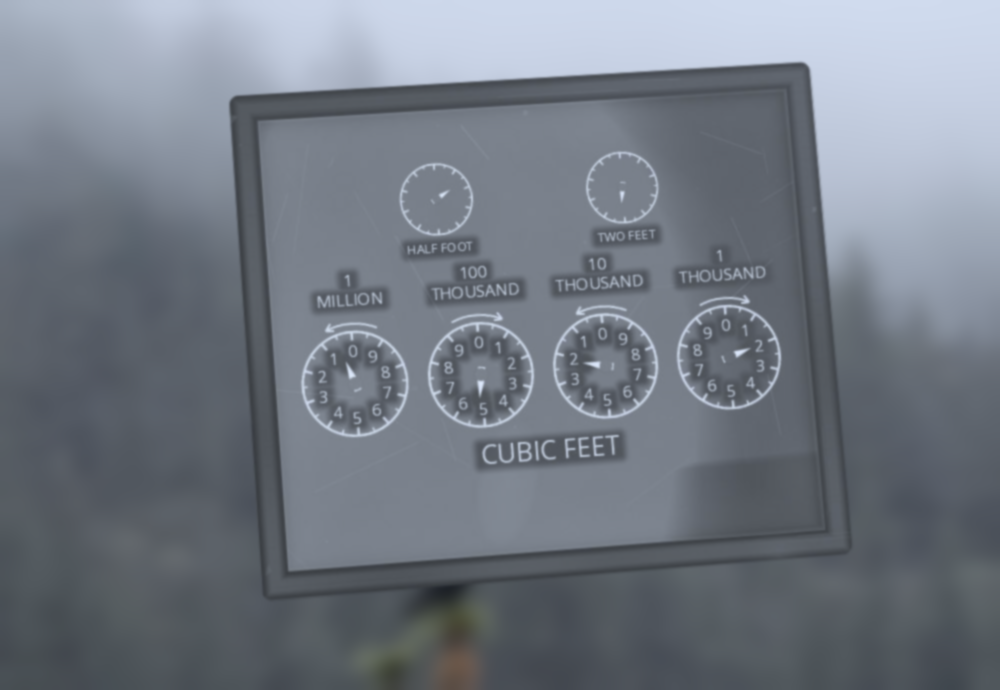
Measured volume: 52200 ft³
